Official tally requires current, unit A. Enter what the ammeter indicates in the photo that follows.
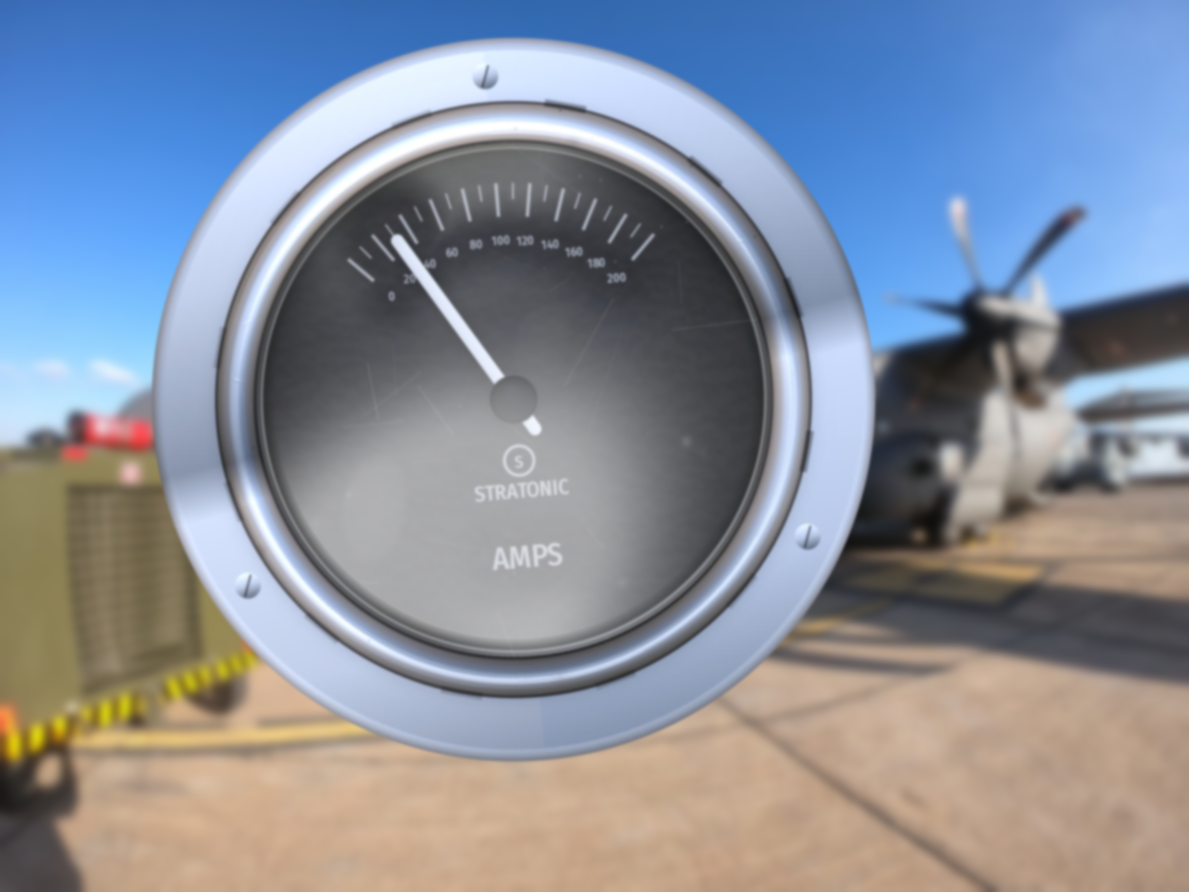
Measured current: 30 A
